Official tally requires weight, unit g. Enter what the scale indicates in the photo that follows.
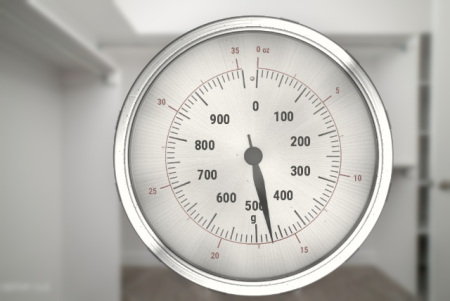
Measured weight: 470 g
